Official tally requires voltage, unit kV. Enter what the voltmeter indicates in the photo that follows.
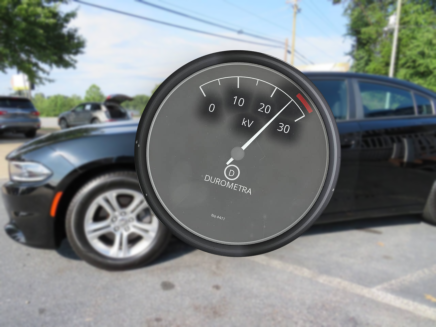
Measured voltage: 25 kV
